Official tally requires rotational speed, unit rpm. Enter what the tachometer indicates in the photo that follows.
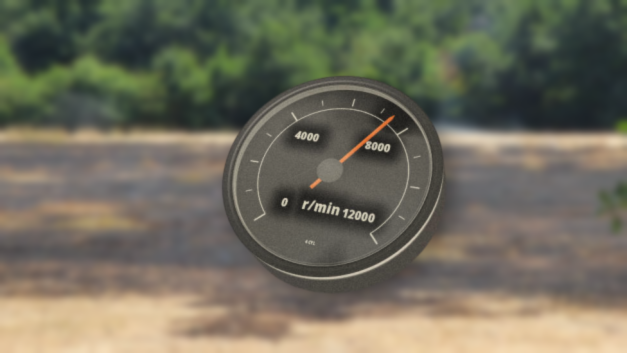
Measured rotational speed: 7500 rpm
